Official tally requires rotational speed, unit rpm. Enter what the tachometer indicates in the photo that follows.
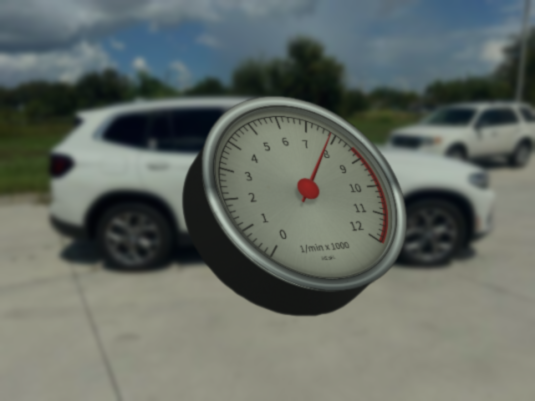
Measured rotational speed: 7800 rpm
